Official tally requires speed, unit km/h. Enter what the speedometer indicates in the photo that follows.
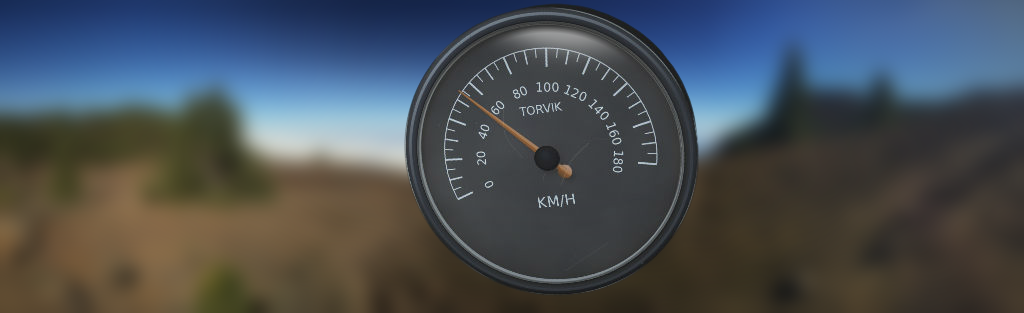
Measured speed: 55 km/h
